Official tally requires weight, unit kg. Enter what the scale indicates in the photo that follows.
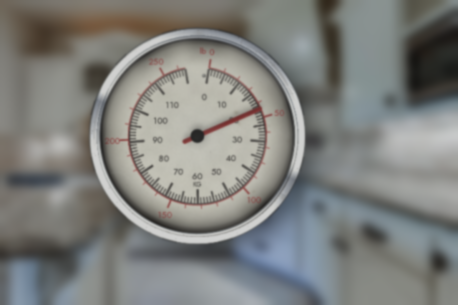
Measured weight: 20 kg
